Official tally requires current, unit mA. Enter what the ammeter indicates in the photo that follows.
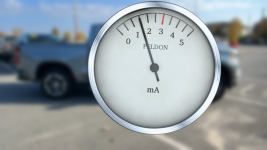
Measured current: 1.5 mA
